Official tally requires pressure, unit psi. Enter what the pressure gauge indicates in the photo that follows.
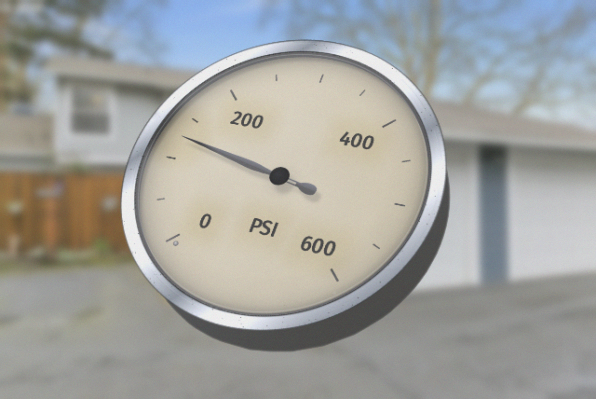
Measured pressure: 125 psi
